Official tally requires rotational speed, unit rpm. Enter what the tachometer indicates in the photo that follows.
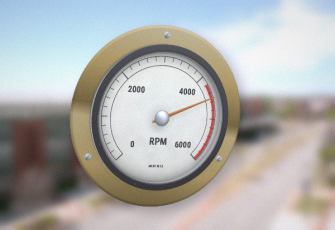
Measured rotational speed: 4500 rpm
